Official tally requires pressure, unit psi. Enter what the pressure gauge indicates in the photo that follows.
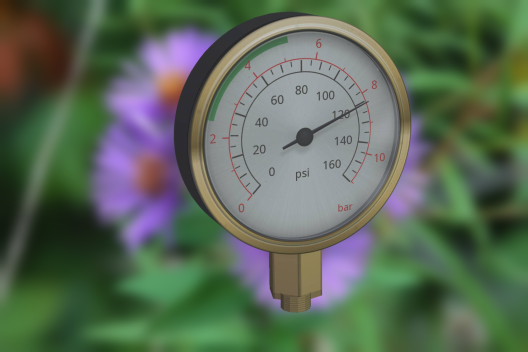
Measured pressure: 120 psi
